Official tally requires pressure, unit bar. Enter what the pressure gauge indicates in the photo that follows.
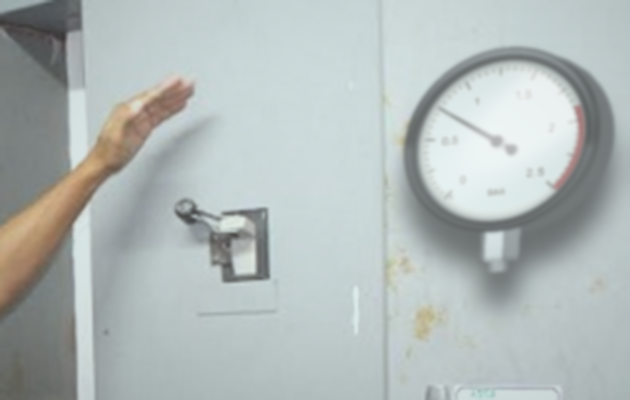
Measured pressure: 0.75 bar
